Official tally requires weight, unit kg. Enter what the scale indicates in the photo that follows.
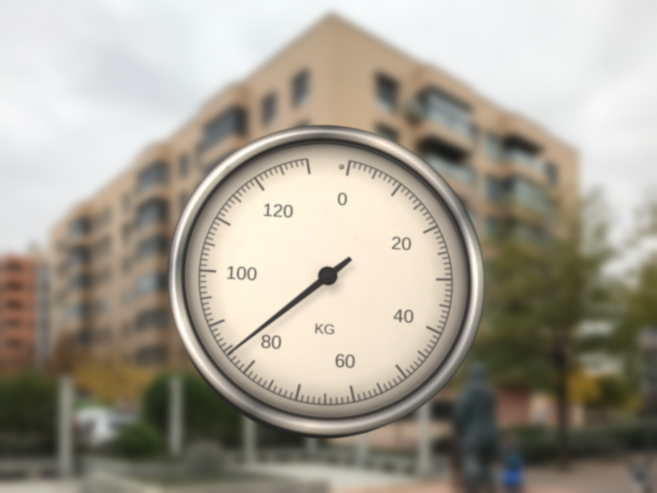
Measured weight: 84 kg
